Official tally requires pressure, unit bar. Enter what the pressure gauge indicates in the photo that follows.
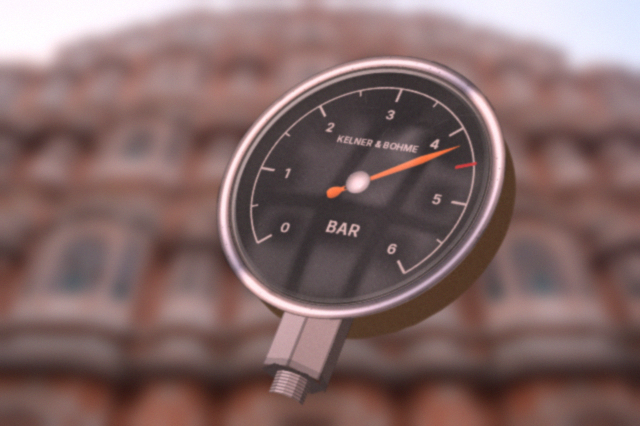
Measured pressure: 4.25 bar
